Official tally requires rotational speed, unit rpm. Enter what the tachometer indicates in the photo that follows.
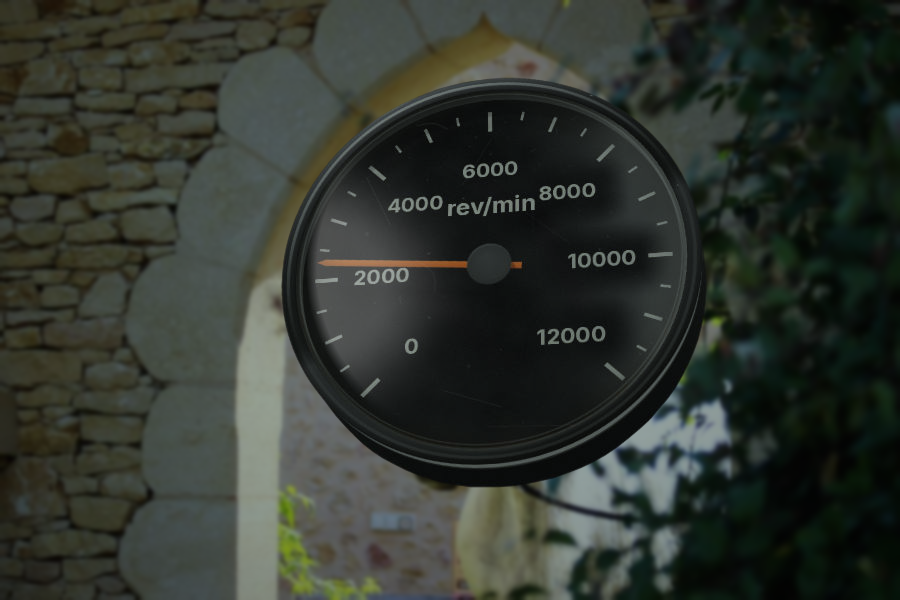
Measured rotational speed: 2250 rpm
